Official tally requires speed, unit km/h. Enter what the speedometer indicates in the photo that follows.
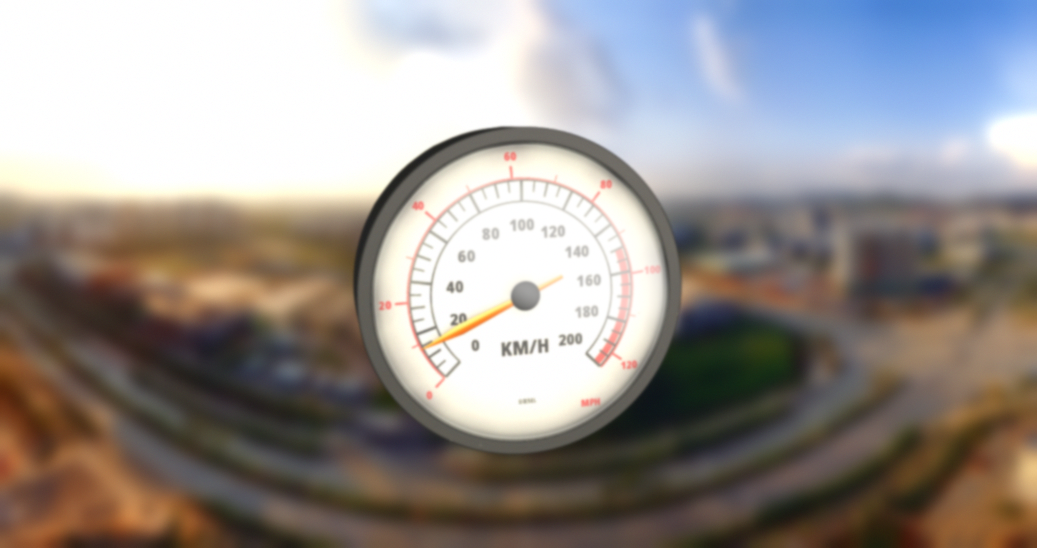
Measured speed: 15 km/h
